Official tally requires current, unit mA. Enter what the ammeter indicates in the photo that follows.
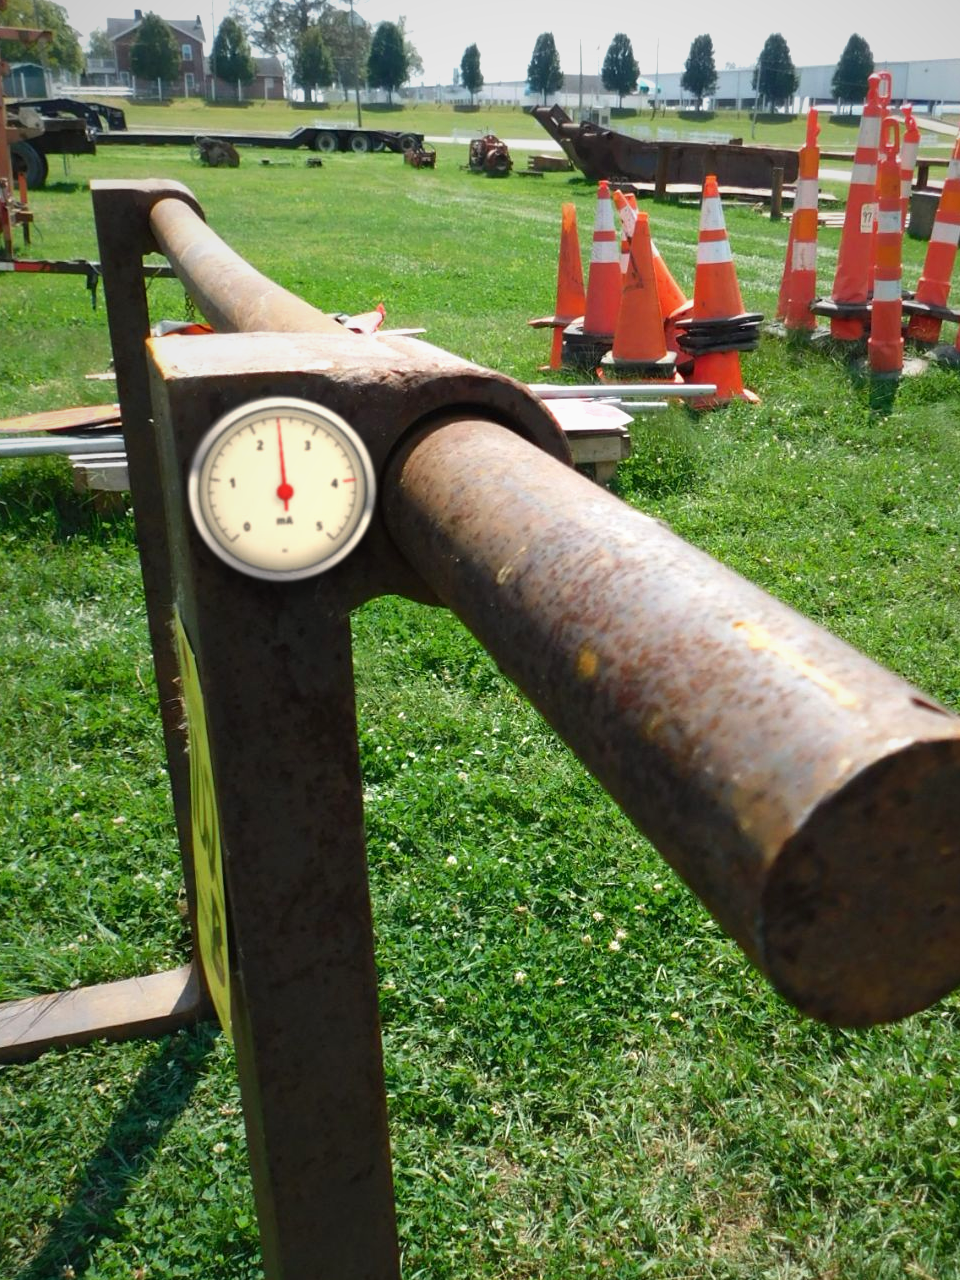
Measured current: 2.4 mA
